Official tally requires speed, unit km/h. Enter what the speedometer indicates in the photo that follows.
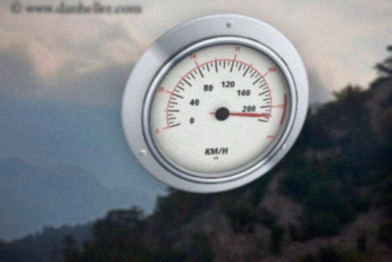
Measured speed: 210 km/h
